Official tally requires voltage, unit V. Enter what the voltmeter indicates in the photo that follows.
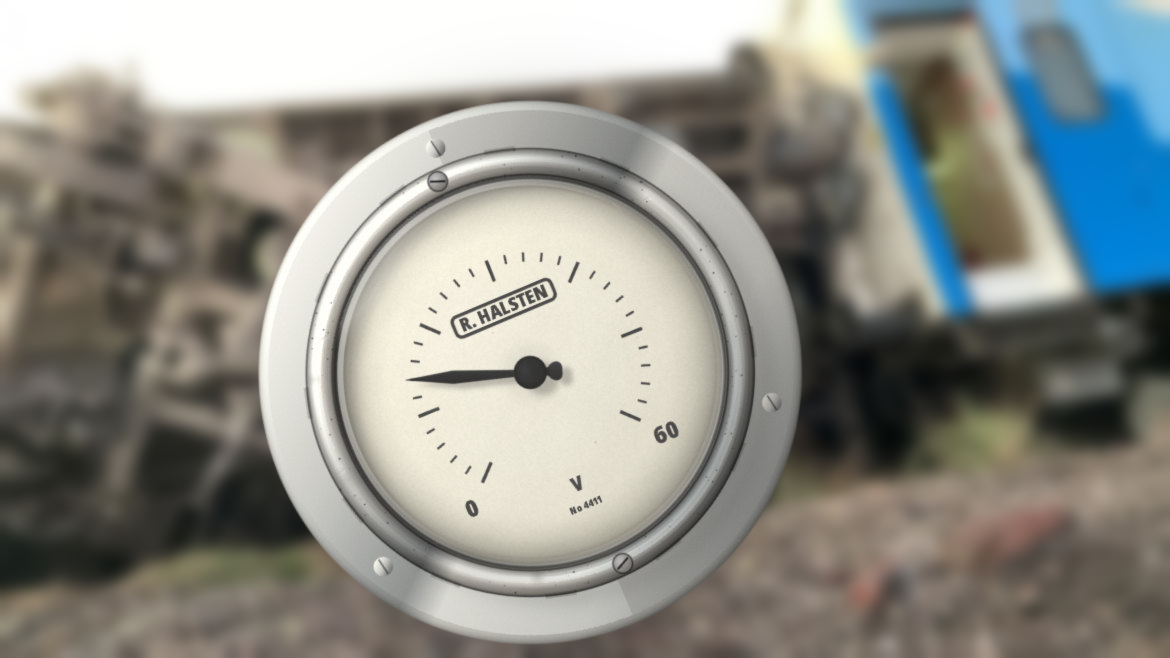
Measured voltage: 14 V
